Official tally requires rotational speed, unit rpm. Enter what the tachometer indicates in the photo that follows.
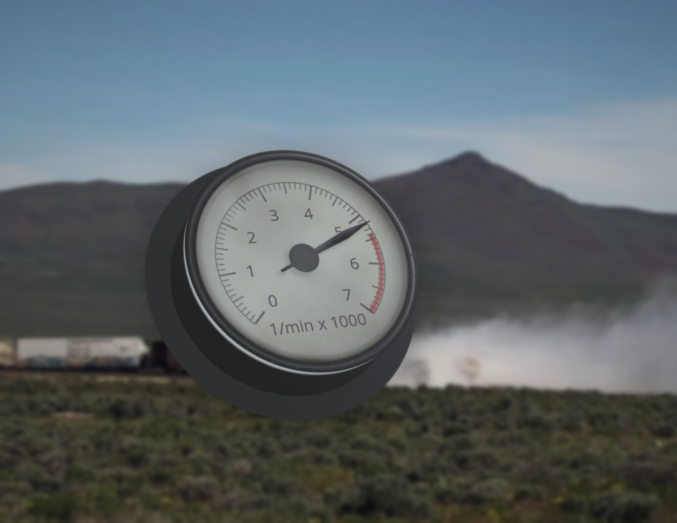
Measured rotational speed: 5200 rpm
